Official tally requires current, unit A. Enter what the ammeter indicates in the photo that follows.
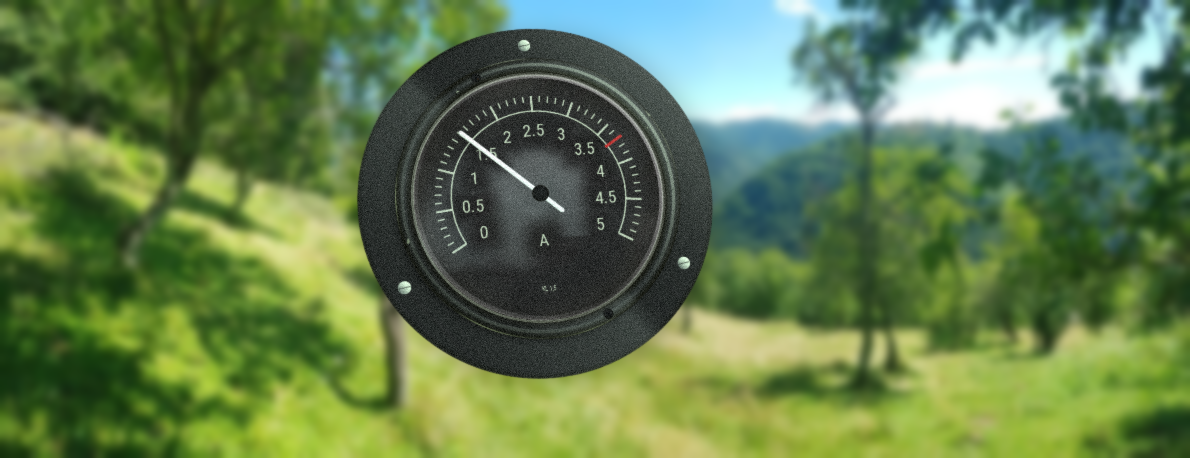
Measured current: 1.5 A
